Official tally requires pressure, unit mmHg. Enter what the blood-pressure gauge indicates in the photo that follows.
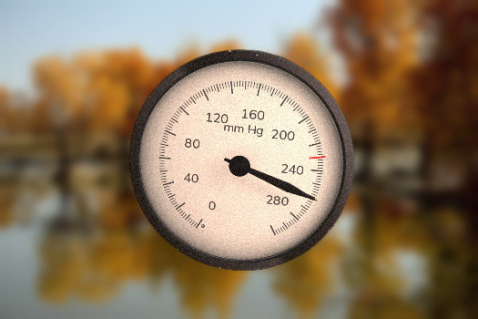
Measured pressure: 260 mmHg
